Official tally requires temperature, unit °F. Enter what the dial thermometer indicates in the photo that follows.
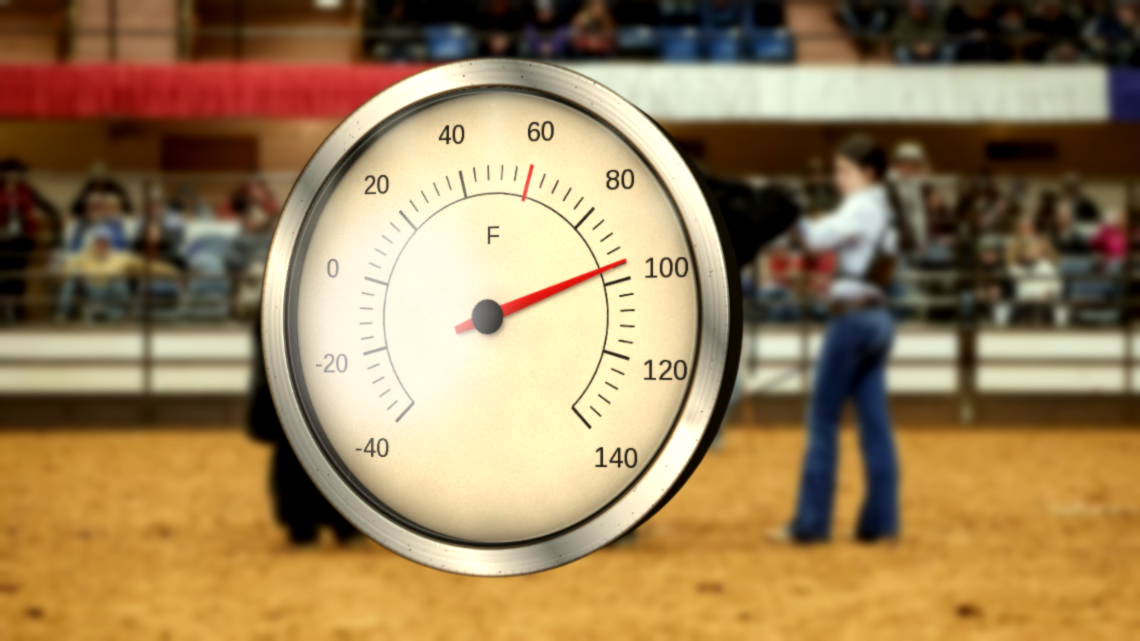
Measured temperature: 96 °F
